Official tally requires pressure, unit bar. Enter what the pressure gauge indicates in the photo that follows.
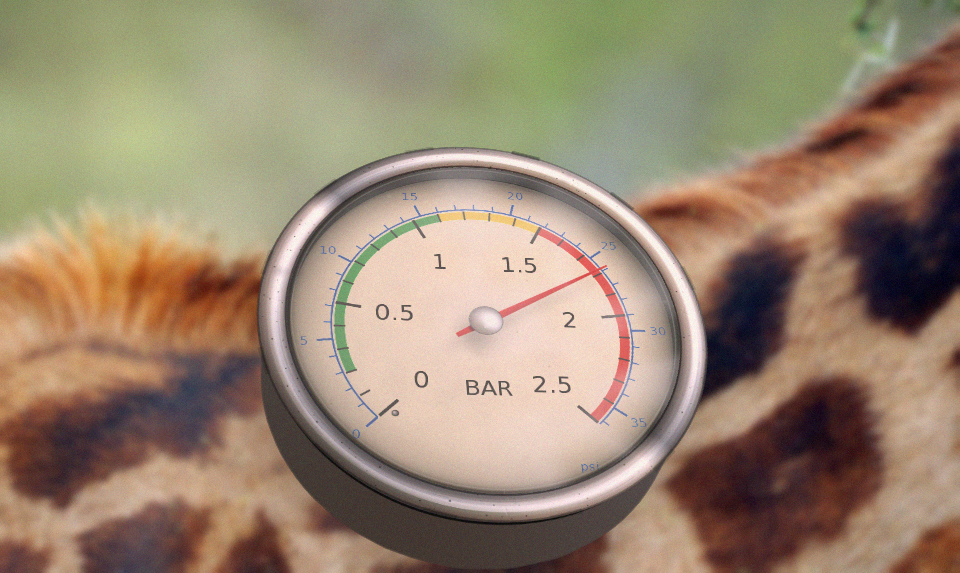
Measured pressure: 1.8 bar
